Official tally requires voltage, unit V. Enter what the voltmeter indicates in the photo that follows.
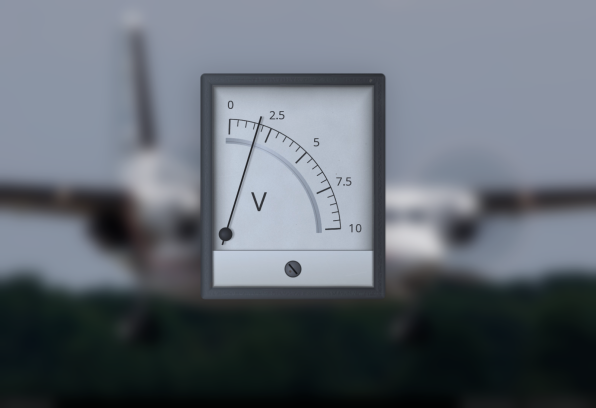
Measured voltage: 1.75 V
